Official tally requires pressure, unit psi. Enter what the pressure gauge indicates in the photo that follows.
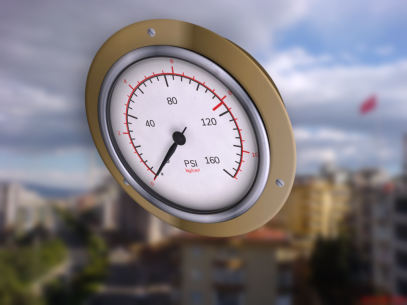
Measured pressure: 0 psi
